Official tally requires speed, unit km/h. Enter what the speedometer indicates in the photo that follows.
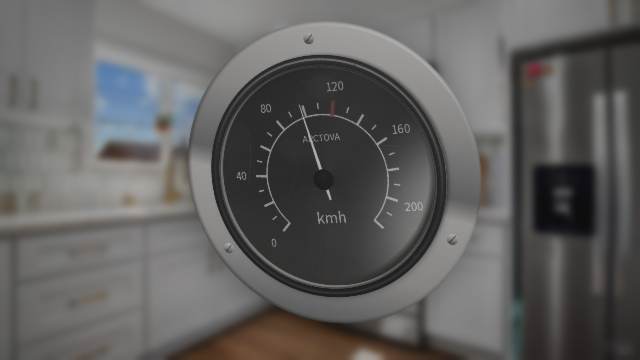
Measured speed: 100 km/h
